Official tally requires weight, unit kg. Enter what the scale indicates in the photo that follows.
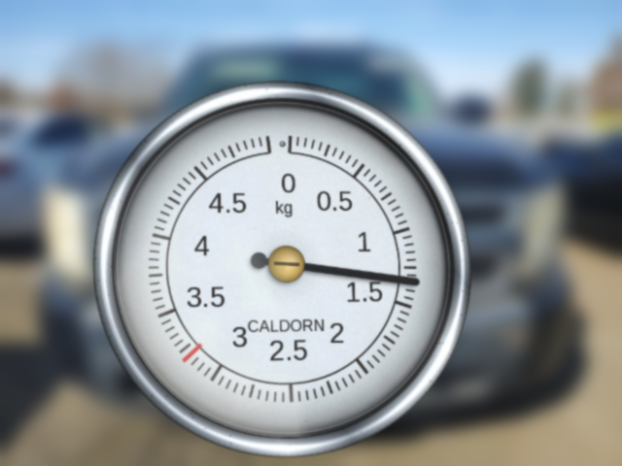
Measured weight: 1.35 kg
